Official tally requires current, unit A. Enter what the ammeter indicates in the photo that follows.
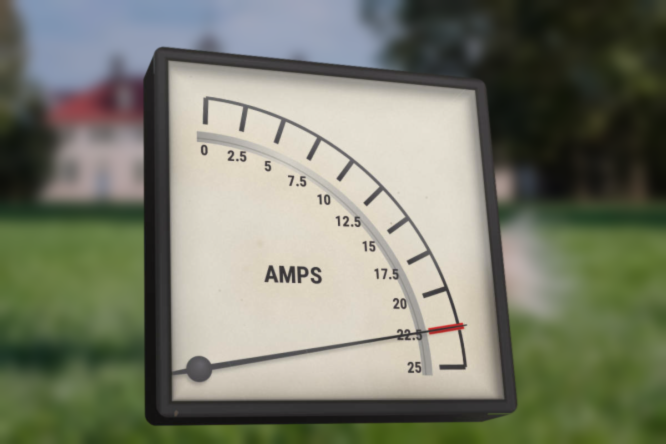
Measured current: 22.5 A
